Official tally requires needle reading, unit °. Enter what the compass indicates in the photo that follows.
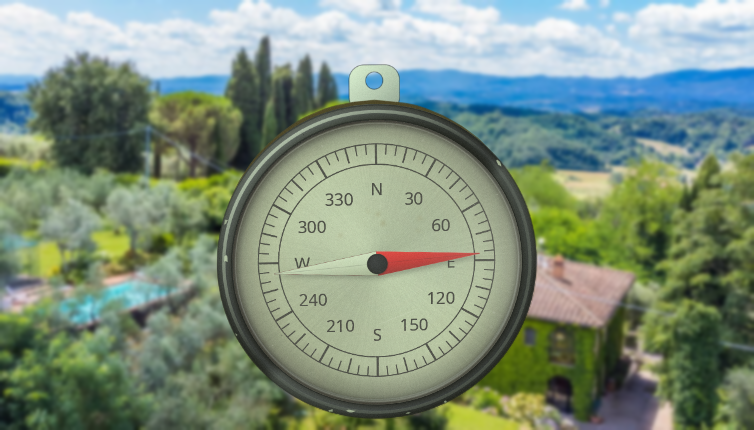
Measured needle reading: 85 °
